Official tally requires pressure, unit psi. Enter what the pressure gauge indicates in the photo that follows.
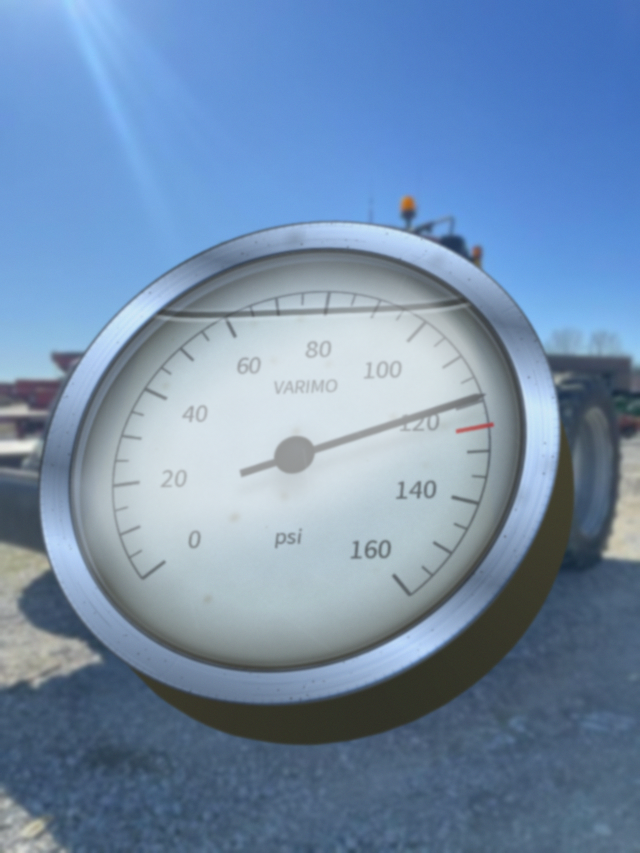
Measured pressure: 120 psi
